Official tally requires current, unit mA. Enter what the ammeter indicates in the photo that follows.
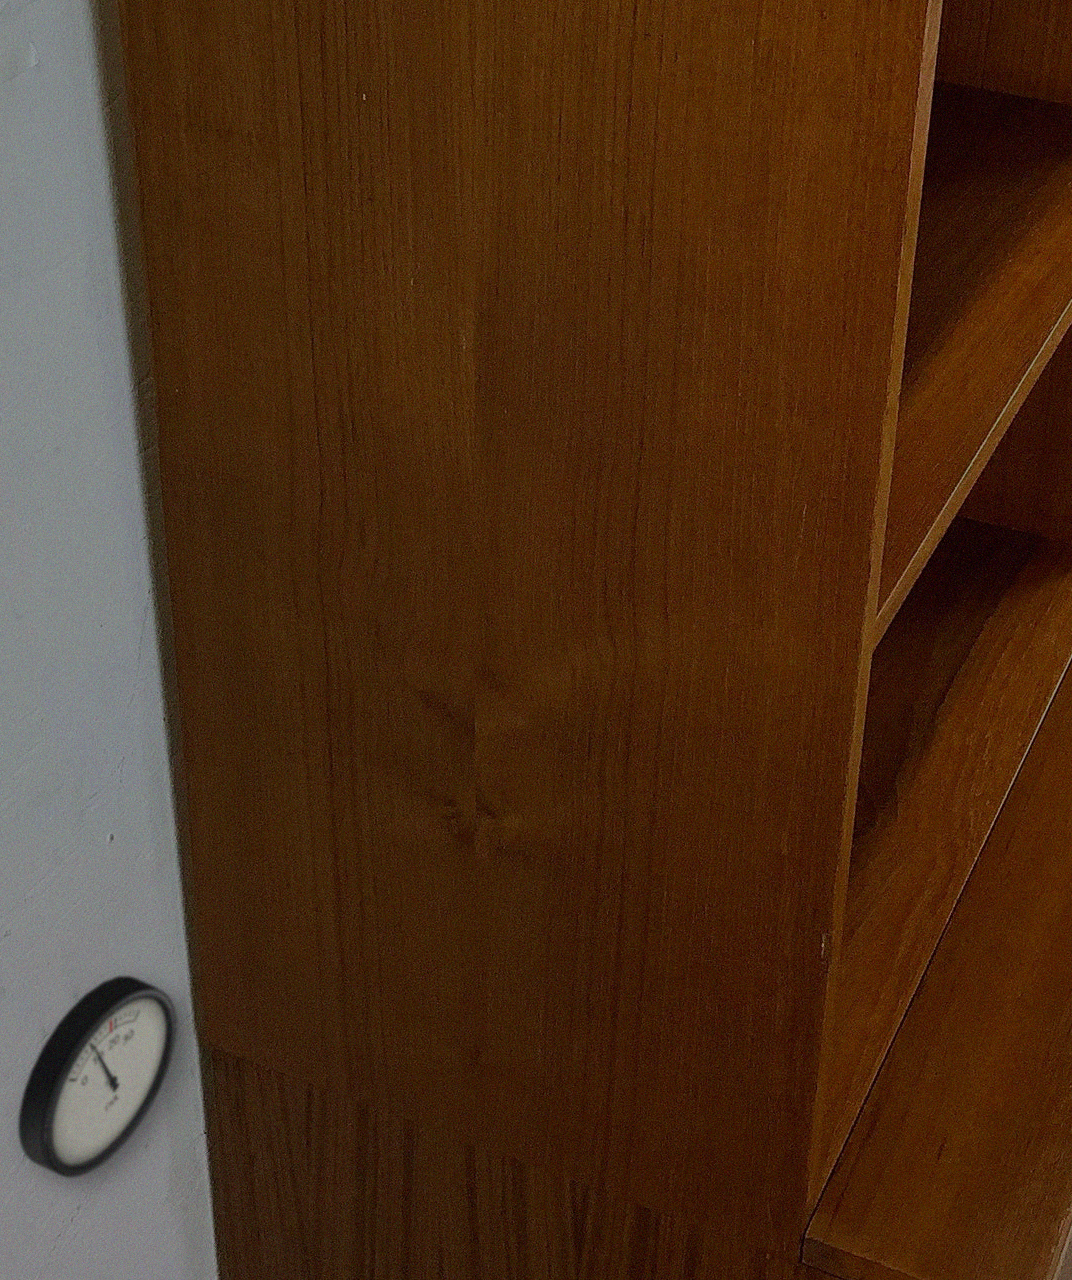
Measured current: 10 mA
